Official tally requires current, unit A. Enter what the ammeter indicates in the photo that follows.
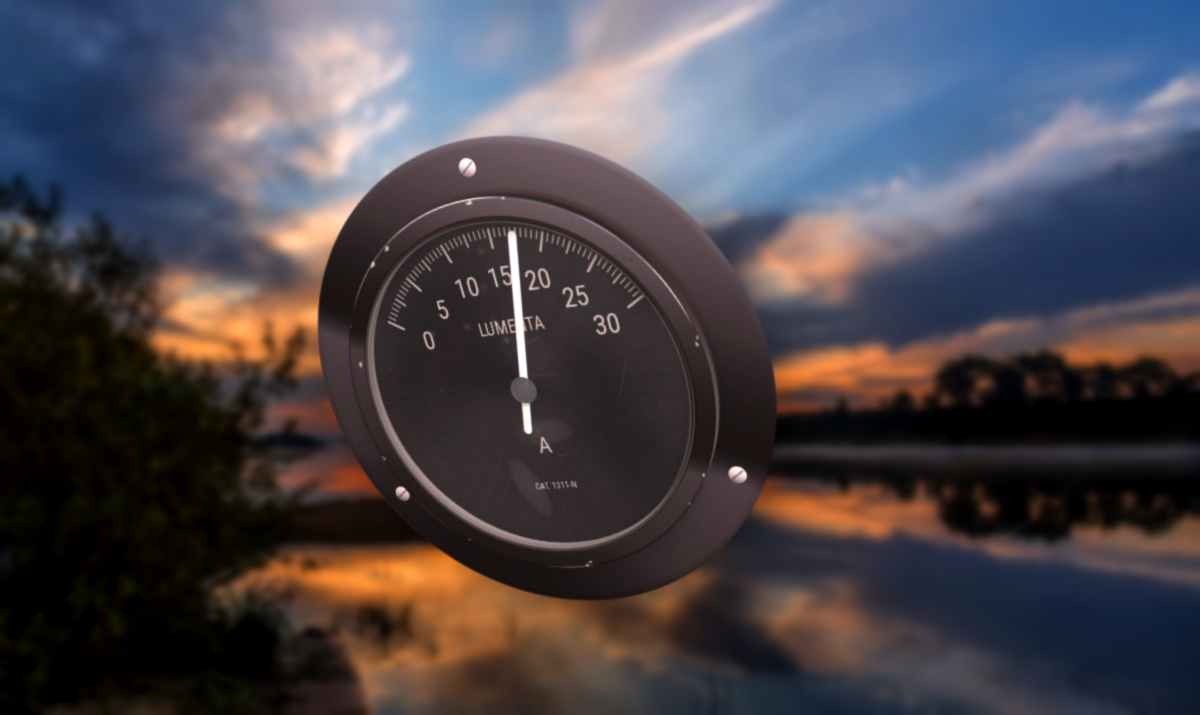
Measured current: 17.5 A
